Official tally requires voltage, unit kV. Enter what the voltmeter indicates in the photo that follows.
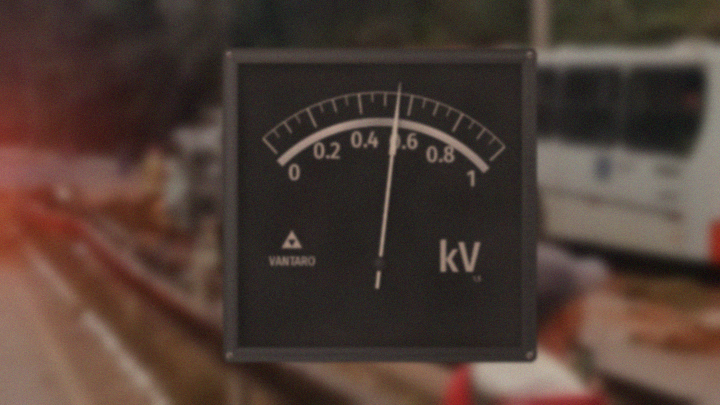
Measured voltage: 0.55 kV
